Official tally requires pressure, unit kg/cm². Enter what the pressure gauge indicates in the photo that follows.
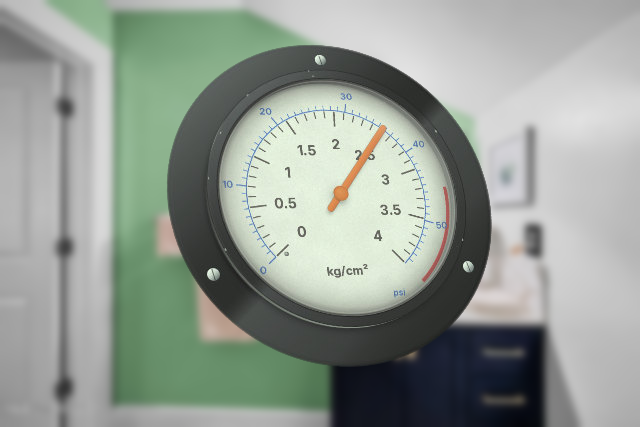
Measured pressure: 2.5 kg/cm²
